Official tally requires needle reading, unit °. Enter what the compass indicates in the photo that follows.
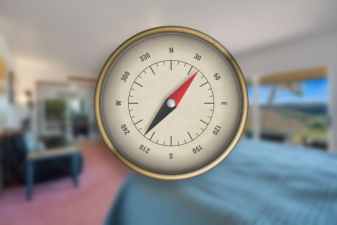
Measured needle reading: 40 °
